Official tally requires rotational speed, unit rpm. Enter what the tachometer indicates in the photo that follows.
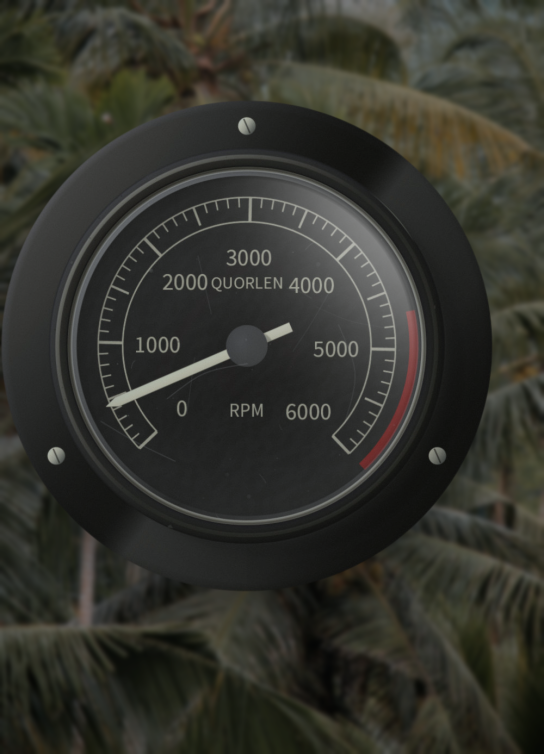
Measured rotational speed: 450 rpm
